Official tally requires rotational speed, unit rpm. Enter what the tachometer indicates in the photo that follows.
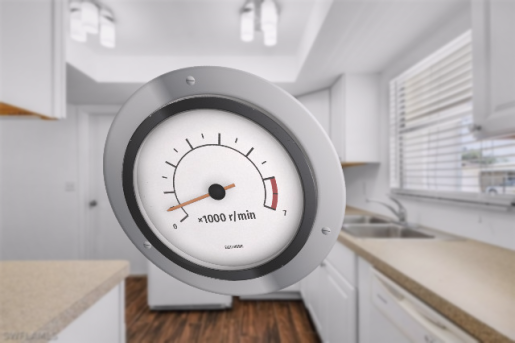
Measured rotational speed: 500 rpm
